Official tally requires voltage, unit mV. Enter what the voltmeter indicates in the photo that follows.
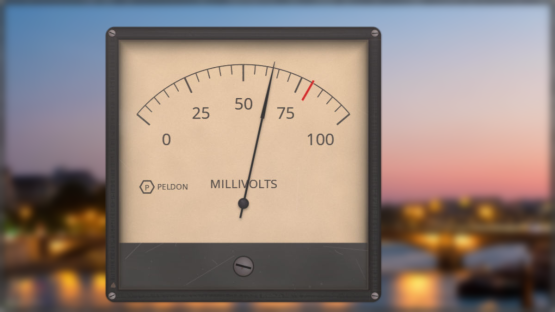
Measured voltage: 62.5 mV
